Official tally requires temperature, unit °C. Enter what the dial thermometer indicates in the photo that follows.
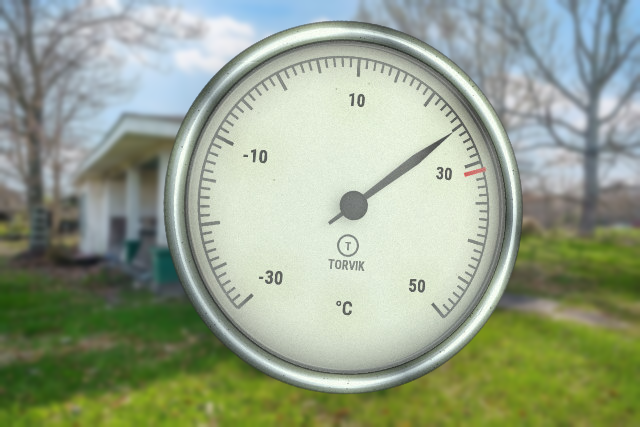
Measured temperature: 25 °C
